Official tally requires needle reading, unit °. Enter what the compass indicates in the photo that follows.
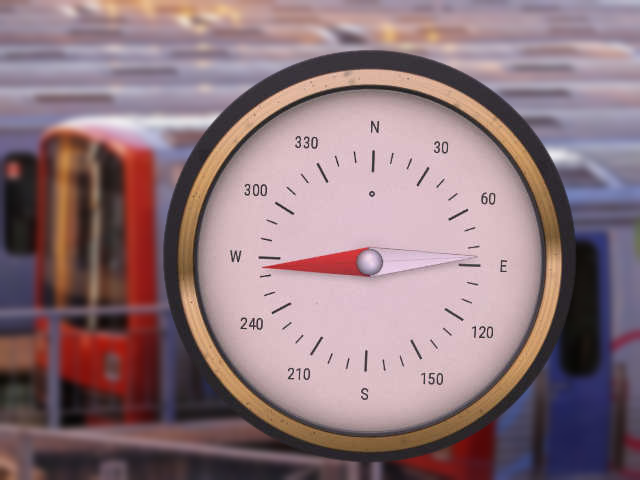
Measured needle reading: 265 °
